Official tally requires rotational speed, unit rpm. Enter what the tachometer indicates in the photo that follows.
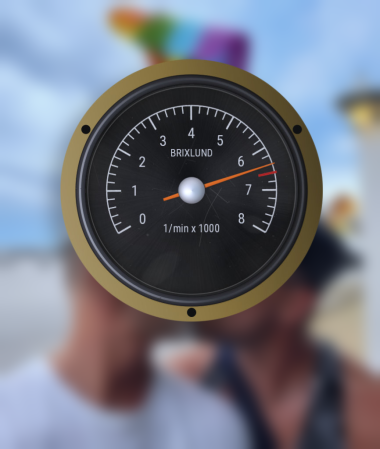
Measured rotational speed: 6400 rpm
